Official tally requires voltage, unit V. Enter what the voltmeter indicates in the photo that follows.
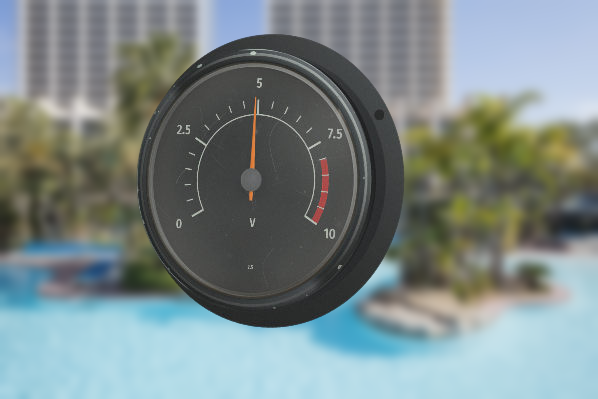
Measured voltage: 5 V
